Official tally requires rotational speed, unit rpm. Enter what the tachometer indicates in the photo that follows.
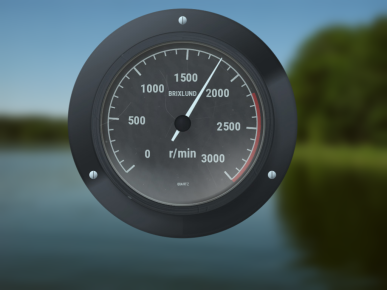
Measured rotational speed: 1800 rpm
